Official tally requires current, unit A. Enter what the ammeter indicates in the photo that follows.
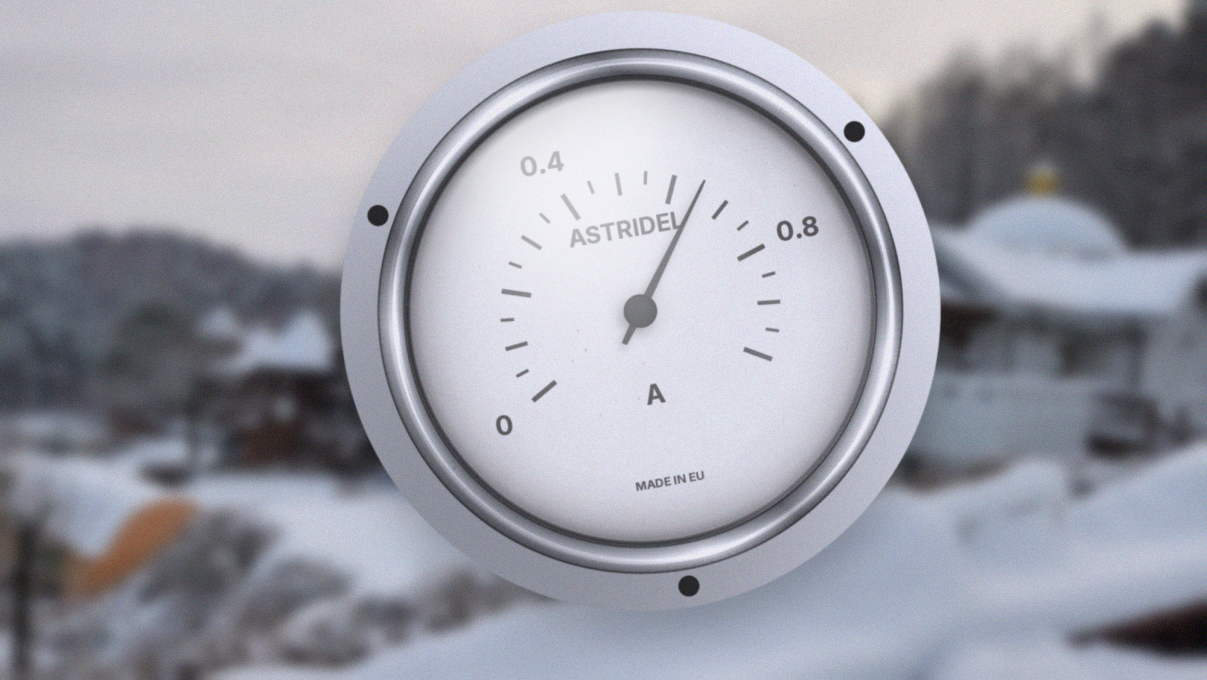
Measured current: 0.65 A
